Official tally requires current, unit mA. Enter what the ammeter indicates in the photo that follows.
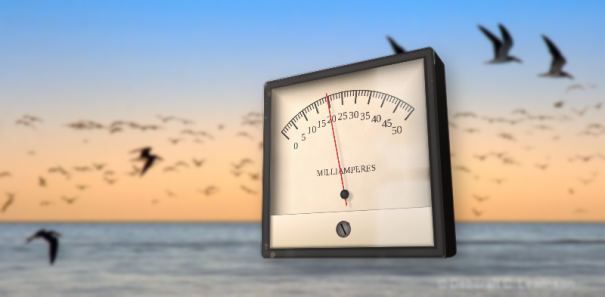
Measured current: 20 mA
